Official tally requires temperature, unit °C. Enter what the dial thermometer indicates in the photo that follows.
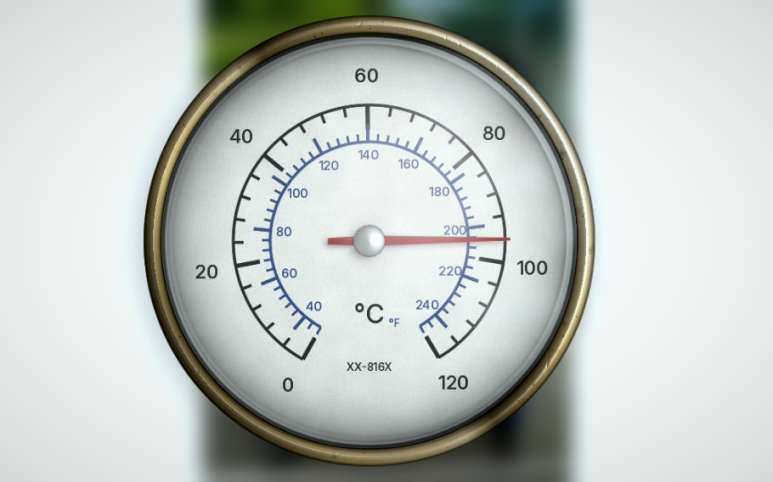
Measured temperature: 96 °C
